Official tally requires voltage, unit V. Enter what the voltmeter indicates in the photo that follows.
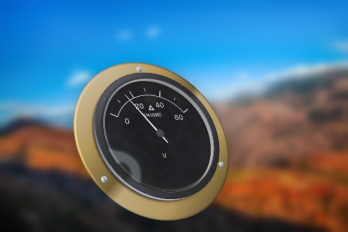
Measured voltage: 15 V
